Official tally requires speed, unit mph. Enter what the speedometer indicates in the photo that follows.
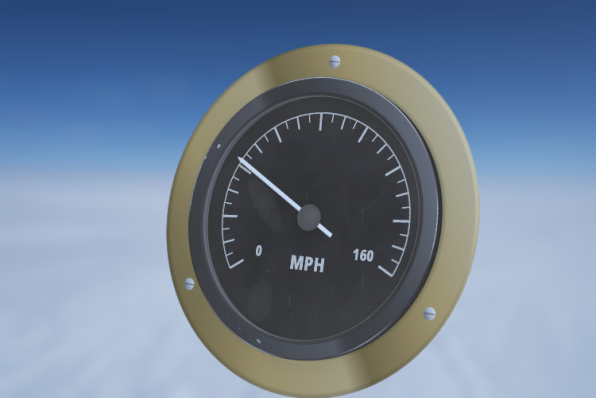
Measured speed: 42.5 mph
